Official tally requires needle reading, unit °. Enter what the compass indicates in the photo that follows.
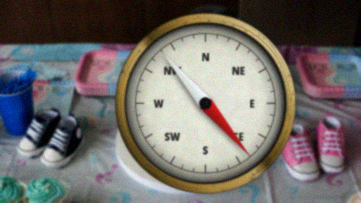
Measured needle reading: 140 °
